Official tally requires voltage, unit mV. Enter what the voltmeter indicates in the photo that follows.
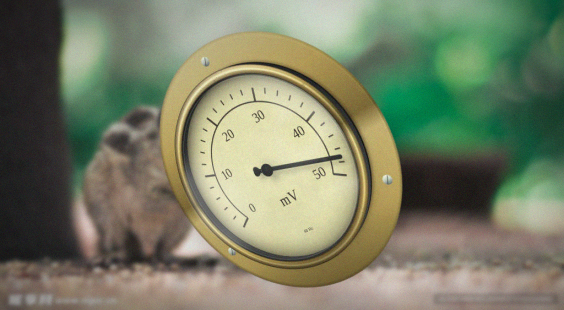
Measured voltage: 47 mV
